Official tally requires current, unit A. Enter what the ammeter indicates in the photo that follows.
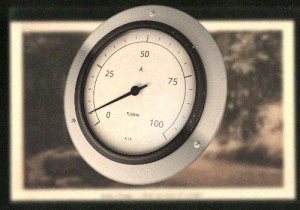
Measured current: 5 A
